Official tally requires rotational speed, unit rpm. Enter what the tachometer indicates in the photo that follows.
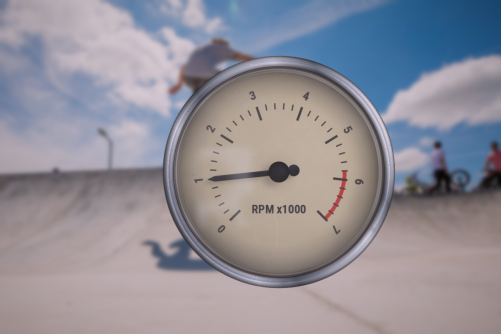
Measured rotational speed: 1000 rpm
